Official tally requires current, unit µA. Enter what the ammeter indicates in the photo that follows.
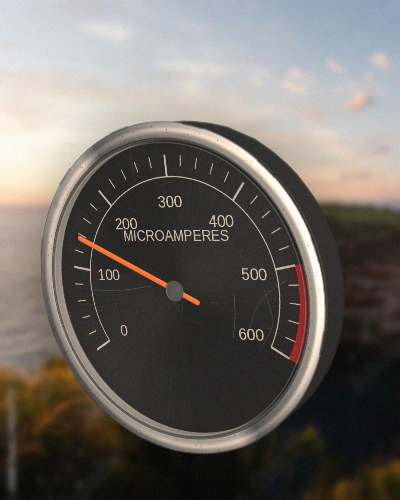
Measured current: 140 µA
